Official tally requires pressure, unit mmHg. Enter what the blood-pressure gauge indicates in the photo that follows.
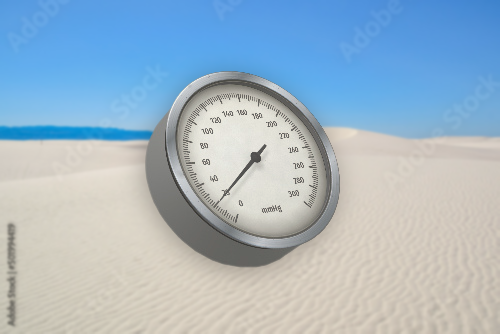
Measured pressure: 20 mmHg
